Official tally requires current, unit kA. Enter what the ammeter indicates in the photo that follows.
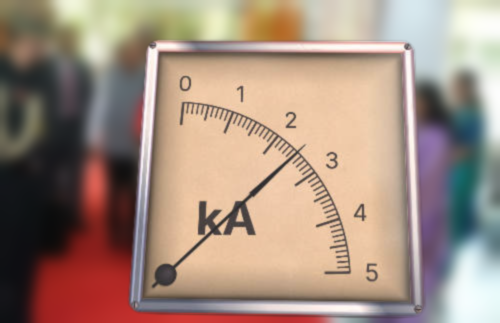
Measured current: 2.5 kA
